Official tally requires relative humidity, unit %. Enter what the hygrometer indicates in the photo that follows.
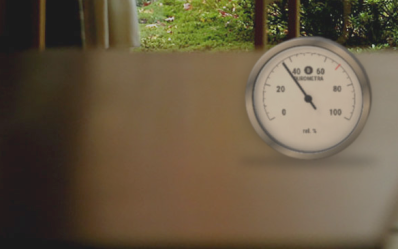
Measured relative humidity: 36 %
